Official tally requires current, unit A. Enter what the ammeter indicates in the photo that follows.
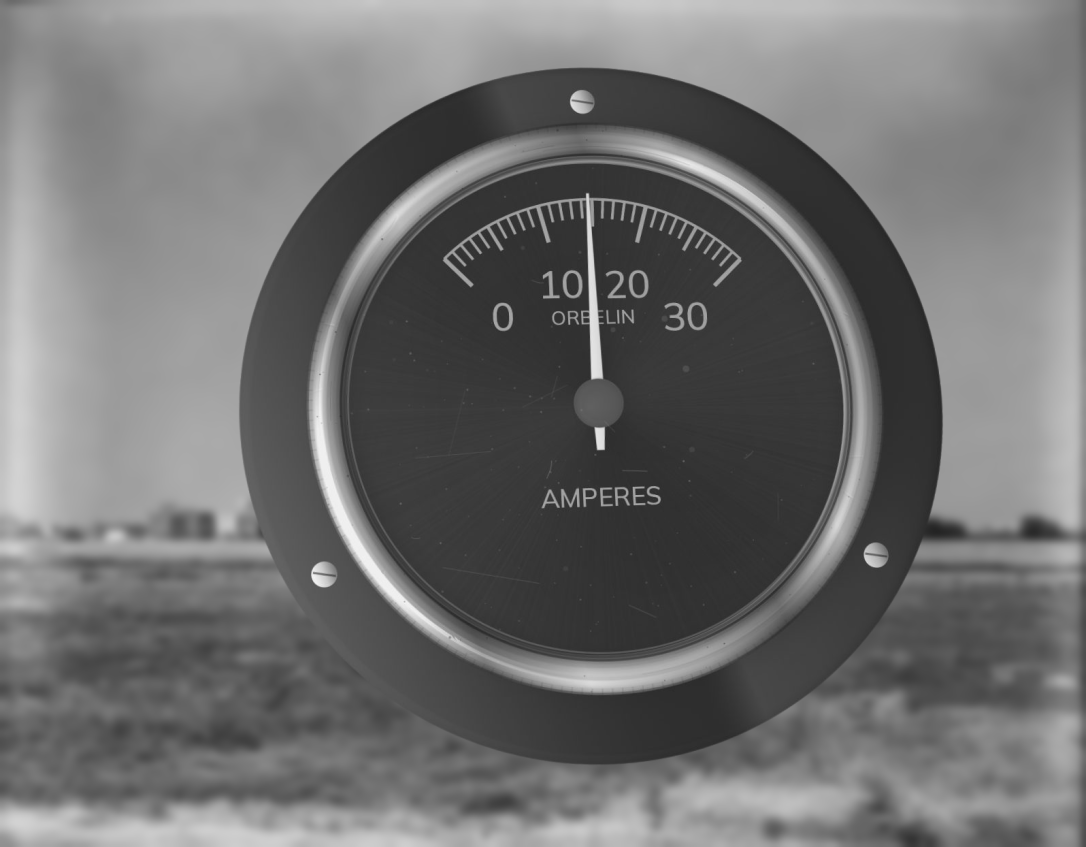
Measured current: 14.5 A
